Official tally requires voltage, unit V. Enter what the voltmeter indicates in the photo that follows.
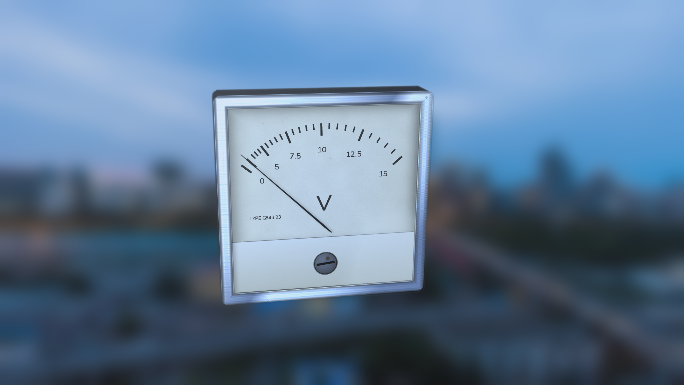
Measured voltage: 2.5 V
